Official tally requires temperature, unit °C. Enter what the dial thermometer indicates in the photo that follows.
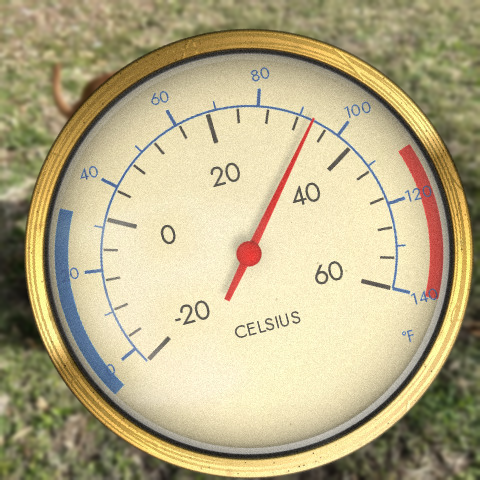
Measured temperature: 34 °C
